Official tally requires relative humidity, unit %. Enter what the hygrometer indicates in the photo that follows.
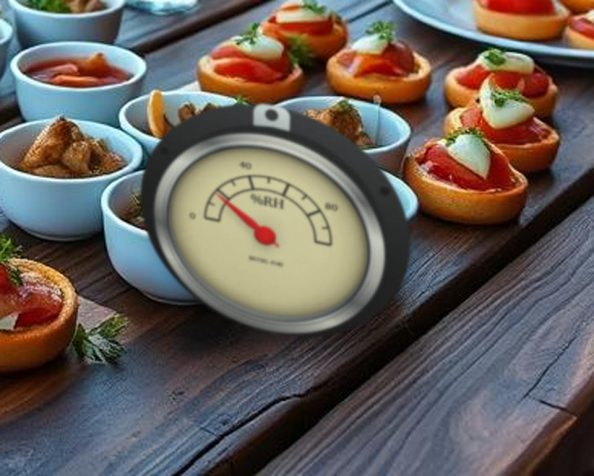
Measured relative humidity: 20 %
